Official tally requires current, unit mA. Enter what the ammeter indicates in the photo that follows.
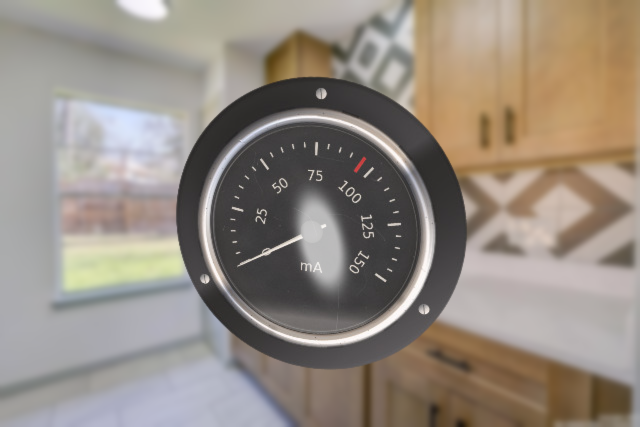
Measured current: 0 mA
